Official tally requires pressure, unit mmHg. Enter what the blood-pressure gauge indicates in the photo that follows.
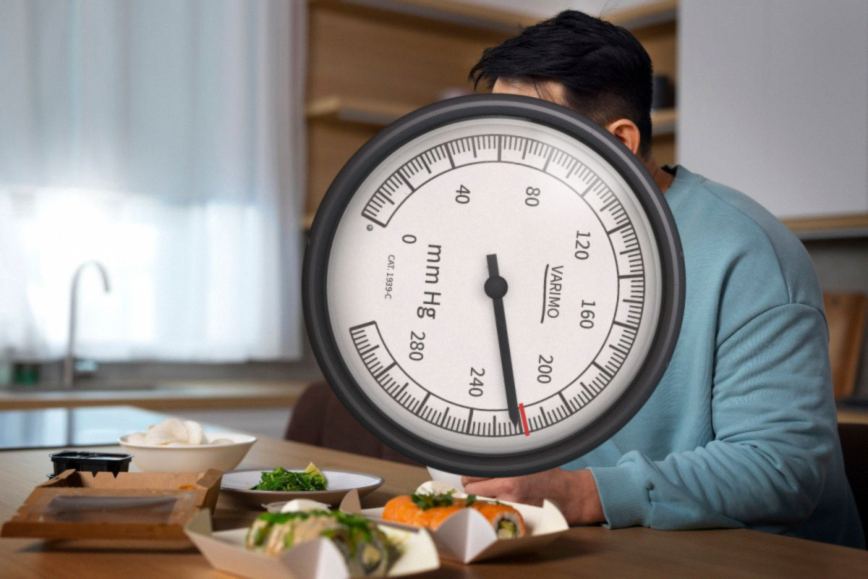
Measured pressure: 222 mmHg
